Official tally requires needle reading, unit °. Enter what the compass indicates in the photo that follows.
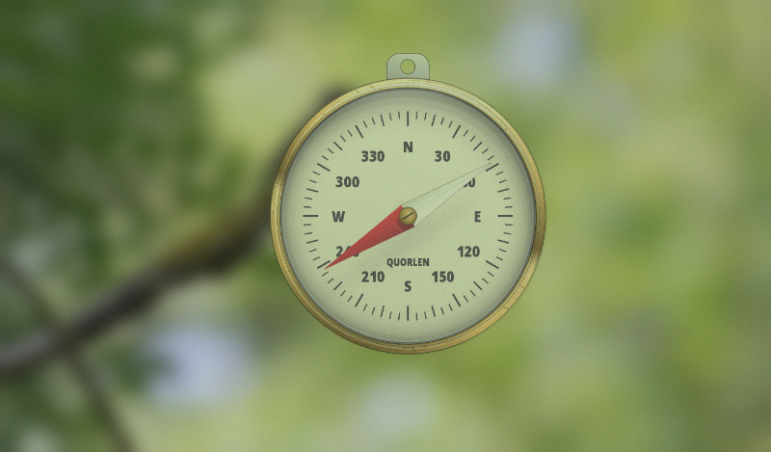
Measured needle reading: 237.5 °
